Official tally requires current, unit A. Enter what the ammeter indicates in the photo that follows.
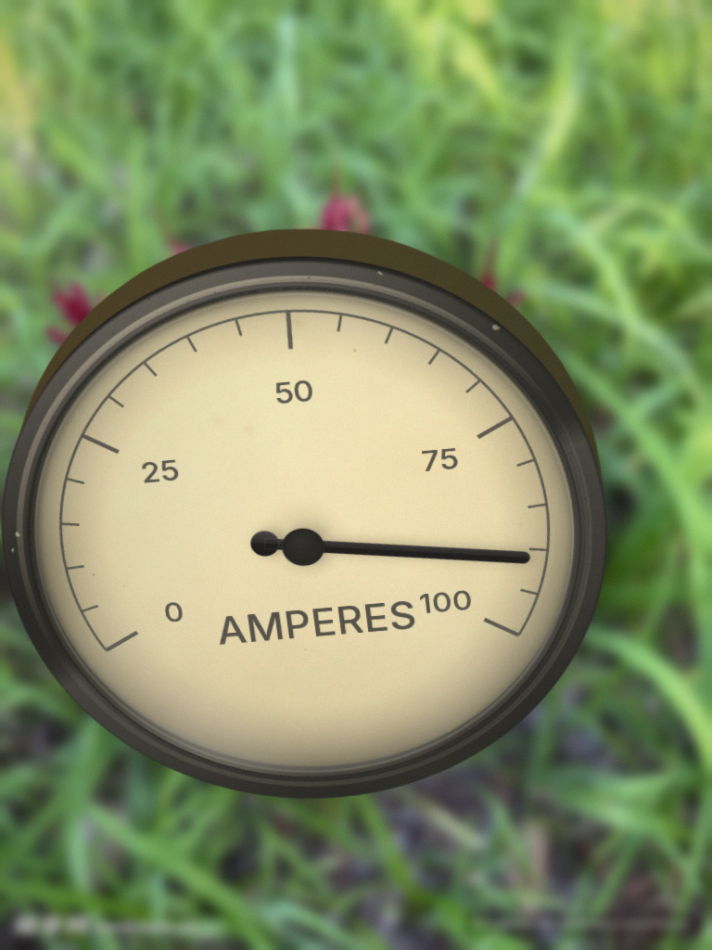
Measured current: 90 A
